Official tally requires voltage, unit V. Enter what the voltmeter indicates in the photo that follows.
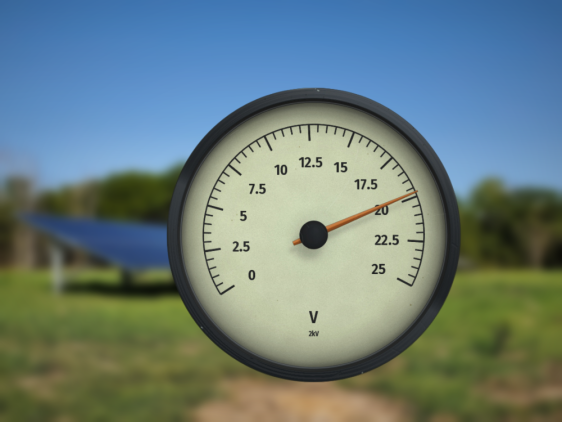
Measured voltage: 19.75 V
